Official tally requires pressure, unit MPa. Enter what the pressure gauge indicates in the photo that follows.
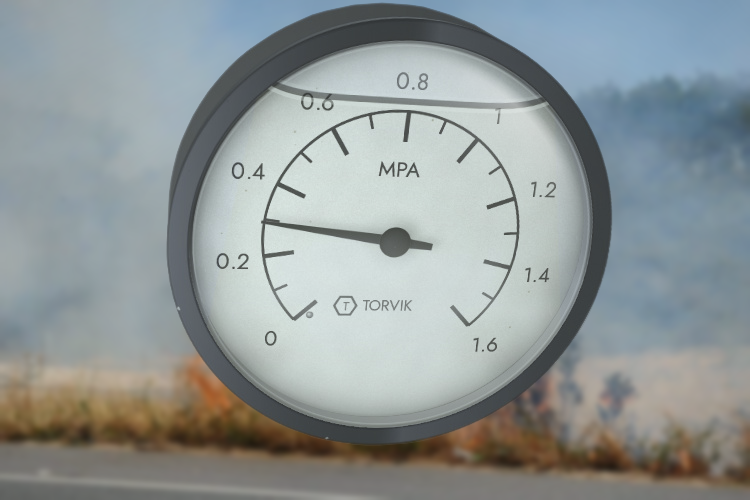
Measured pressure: 0.3 MPa
